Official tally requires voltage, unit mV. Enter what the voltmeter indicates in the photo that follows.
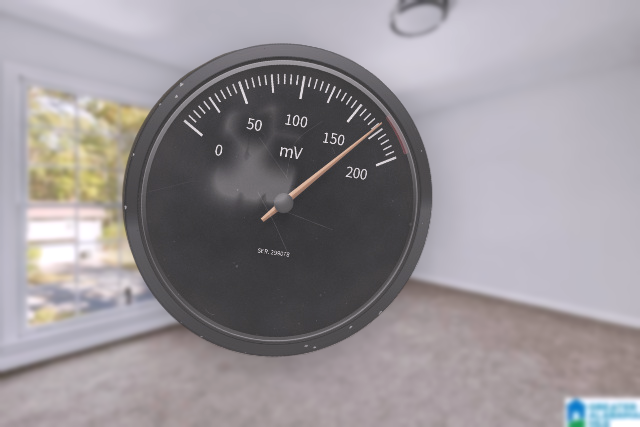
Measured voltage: 170 mV
